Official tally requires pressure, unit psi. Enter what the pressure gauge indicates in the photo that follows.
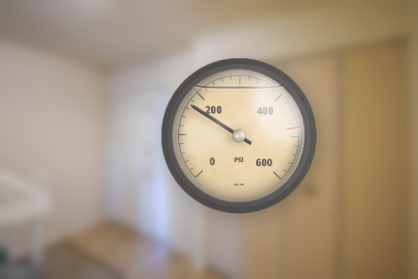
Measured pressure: 170 psi
